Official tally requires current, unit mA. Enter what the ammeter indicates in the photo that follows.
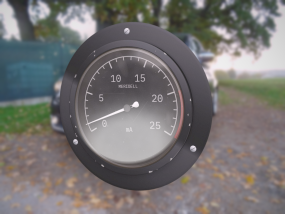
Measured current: 1 mA
